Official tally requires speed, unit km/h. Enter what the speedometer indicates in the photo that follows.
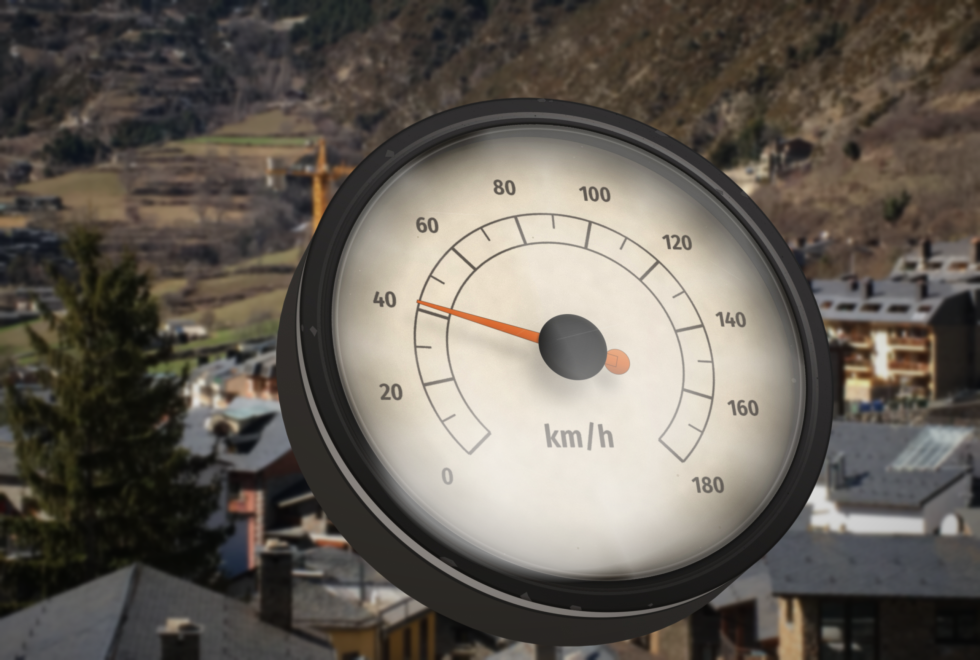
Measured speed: 40 km/h
